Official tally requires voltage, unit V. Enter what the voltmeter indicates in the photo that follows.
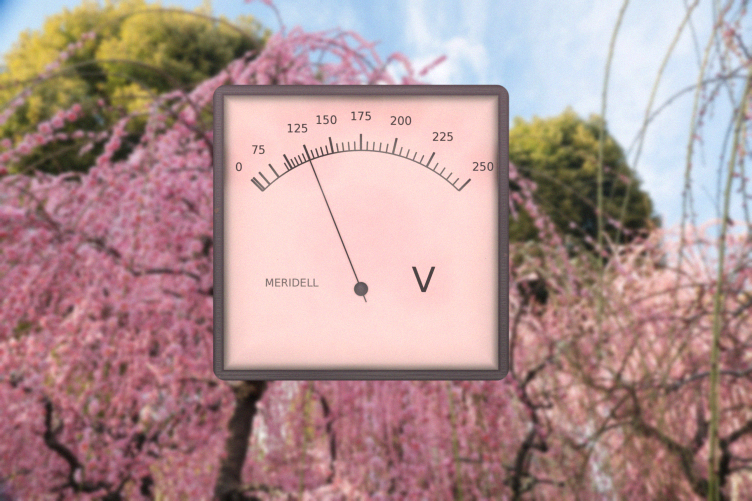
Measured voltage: 125 V
